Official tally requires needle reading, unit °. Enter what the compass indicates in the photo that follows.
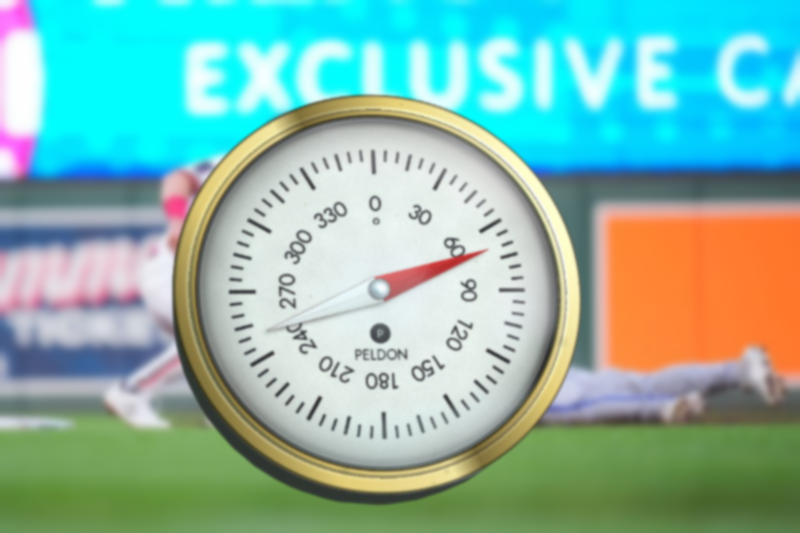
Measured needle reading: 70 °
